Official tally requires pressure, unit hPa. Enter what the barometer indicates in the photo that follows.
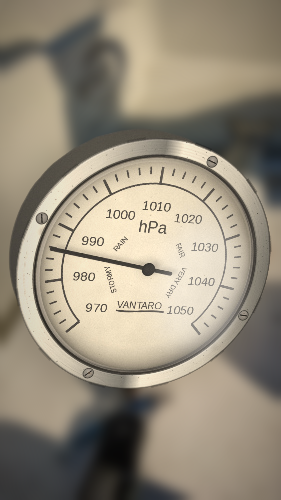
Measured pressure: 986 hPa
